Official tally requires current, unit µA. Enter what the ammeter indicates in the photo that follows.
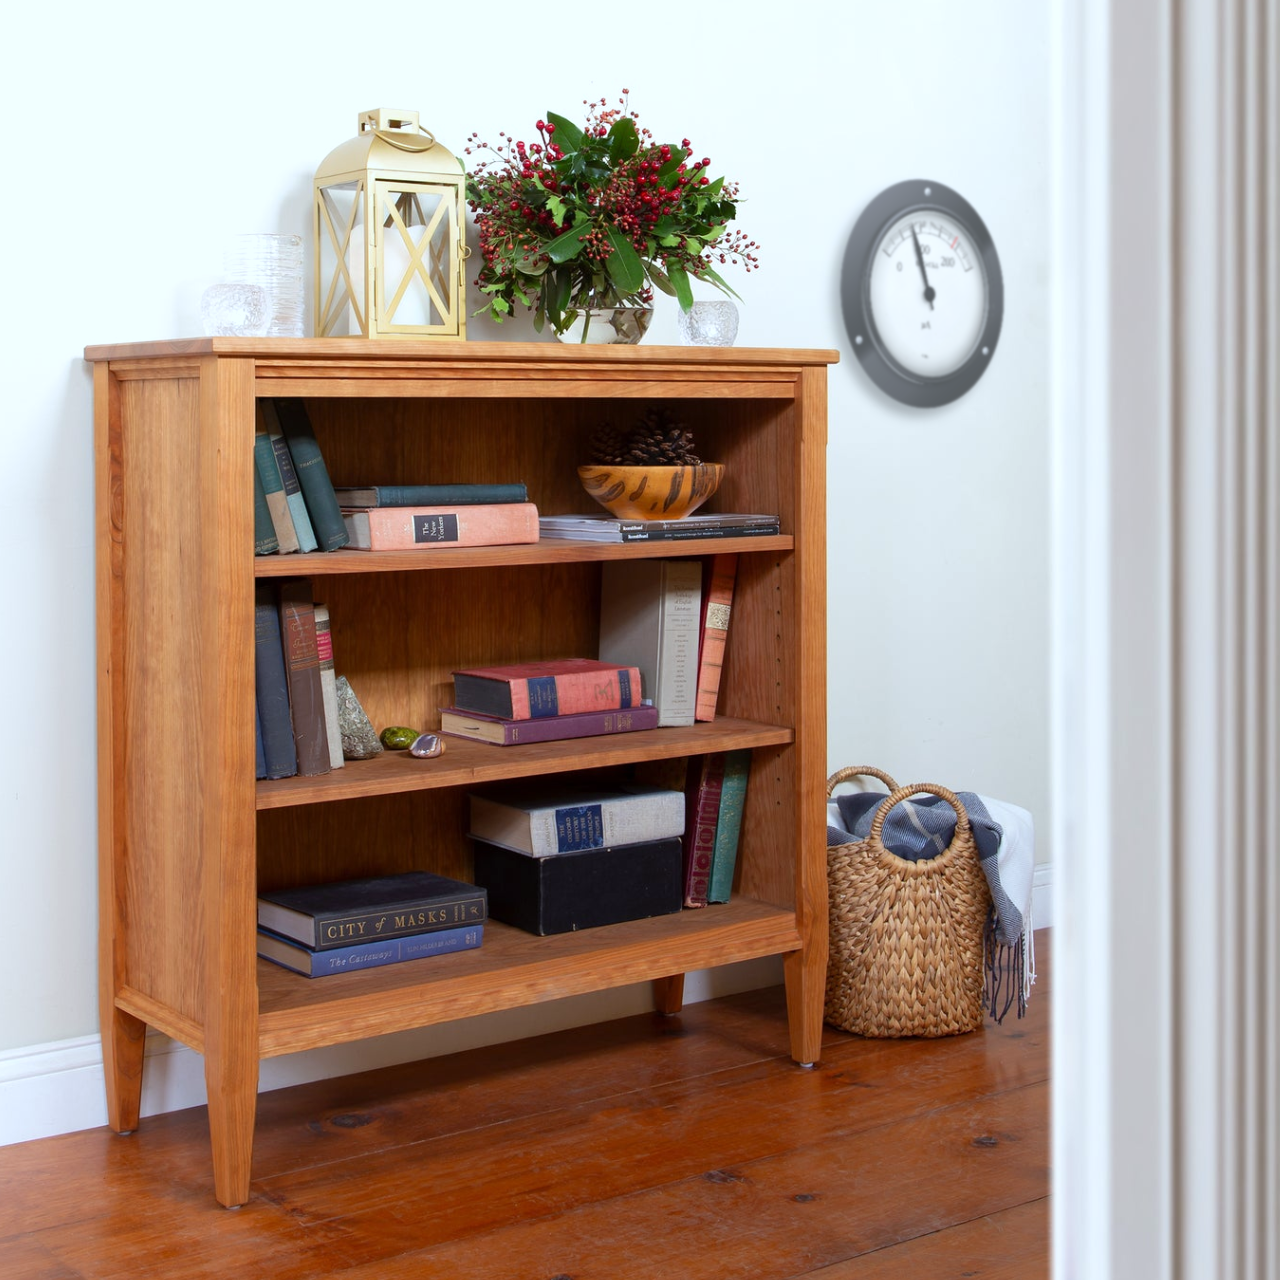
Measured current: 75 µA
